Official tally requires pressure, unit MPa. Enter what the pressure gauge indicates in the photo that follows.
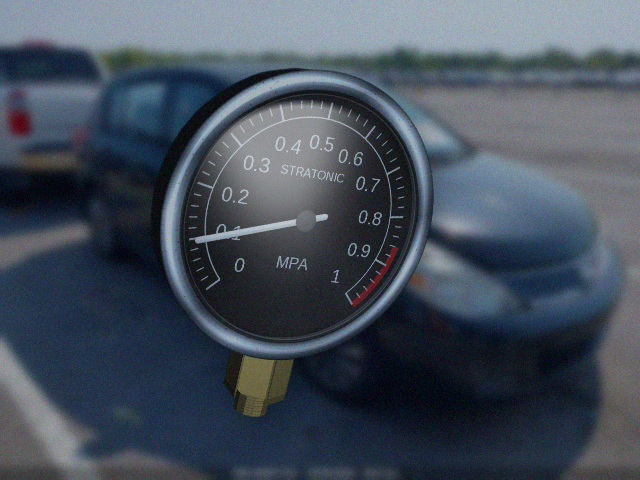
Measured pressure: 0.1 MPa
